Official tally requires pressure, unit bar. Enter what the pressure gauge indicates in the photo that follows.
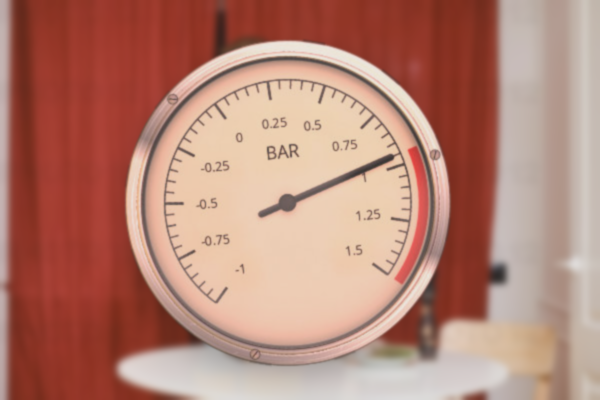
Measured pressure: 0.95 bar
